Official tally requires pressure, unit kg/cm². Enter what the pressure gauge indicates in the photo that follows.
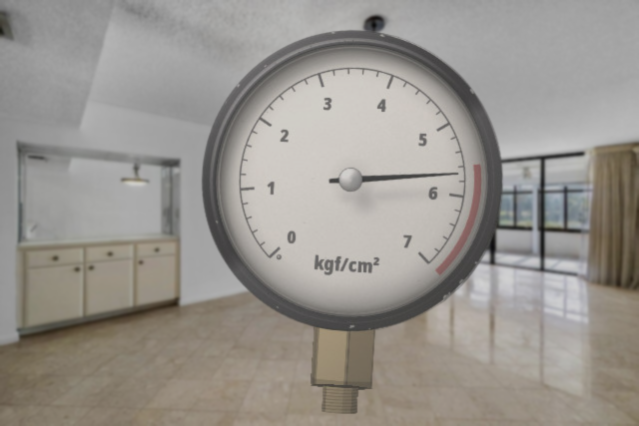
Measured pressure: 5.7 kg/cm²
